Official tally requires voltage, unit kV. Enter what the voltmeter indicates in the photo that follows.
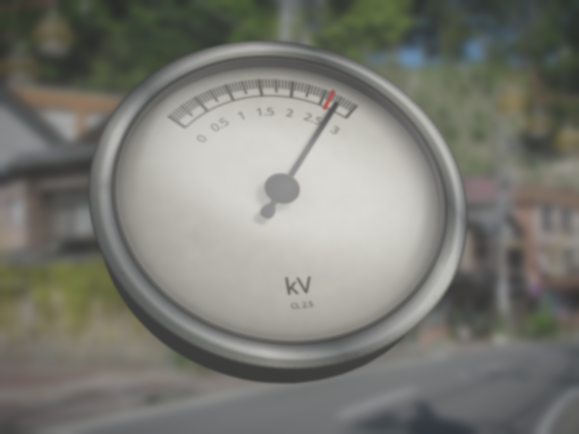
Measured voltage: 2.75 kV
